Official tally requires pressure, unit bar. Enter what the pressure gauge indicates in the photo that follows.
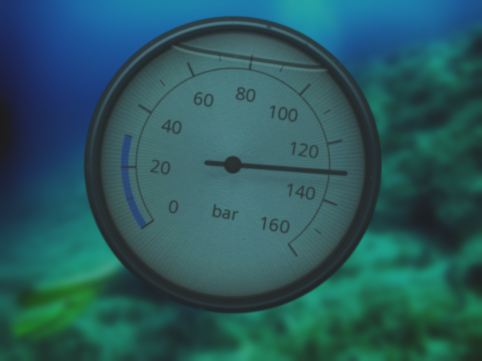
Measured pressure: 130 bar
